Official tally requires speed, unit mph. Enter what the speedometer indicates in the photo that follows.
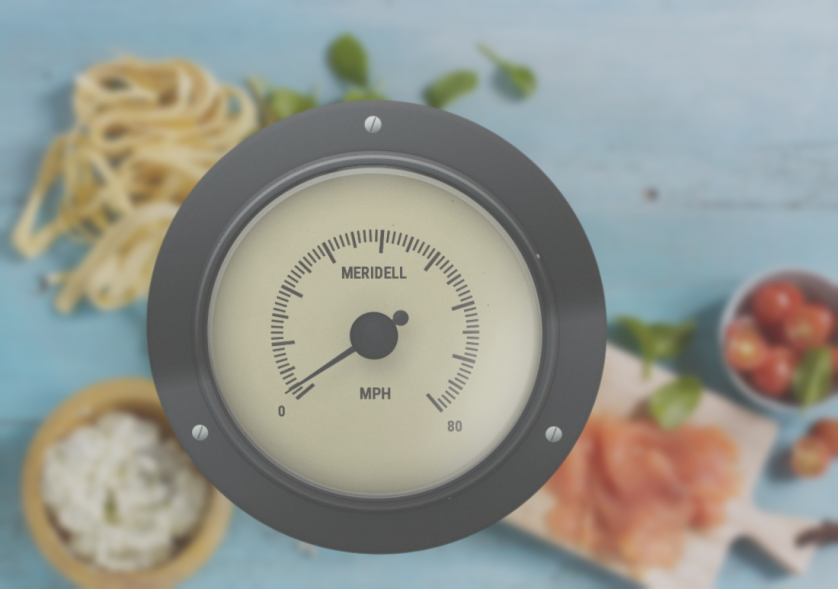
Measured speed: 2 mph
